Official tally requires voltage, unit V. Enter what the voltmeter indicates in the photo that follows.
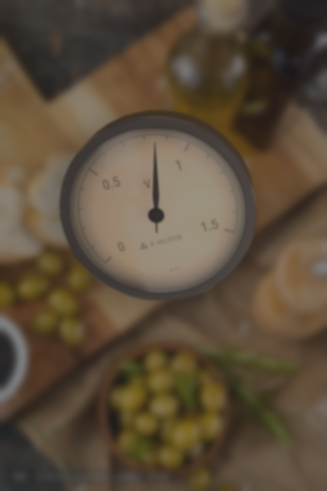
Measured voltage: 0.85 V
